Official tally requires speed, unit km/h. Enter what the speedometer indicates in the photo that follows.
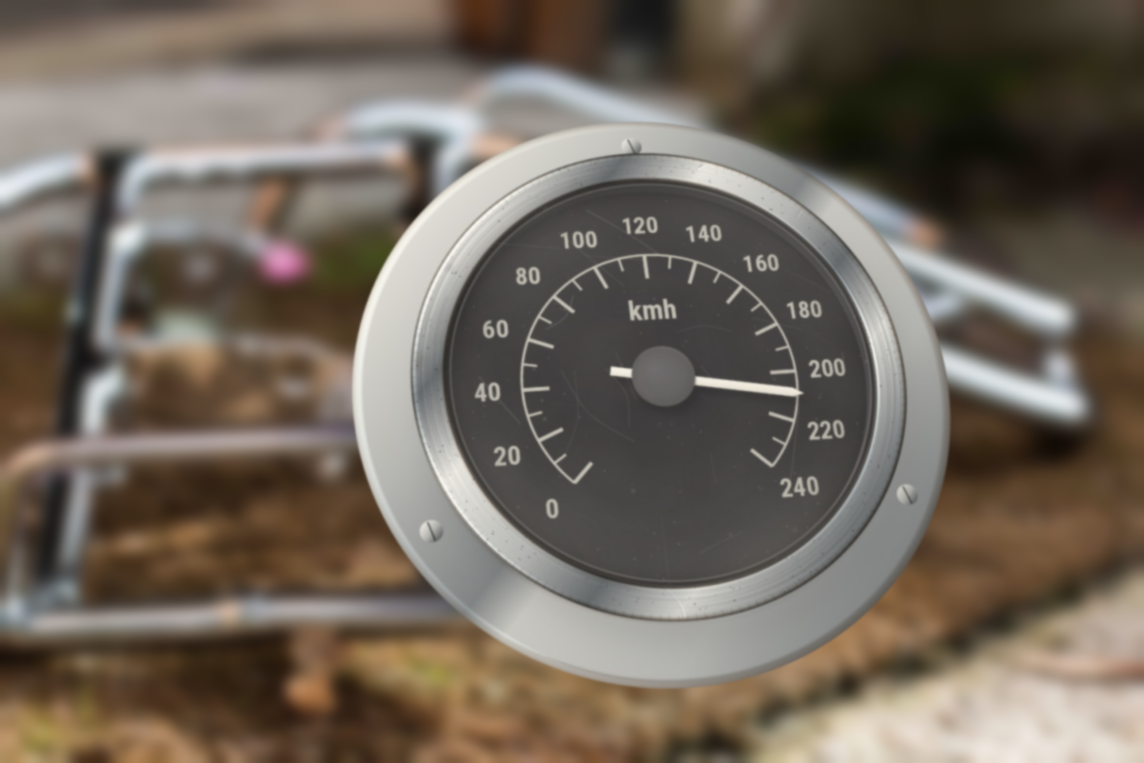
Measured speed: 210 km/h
